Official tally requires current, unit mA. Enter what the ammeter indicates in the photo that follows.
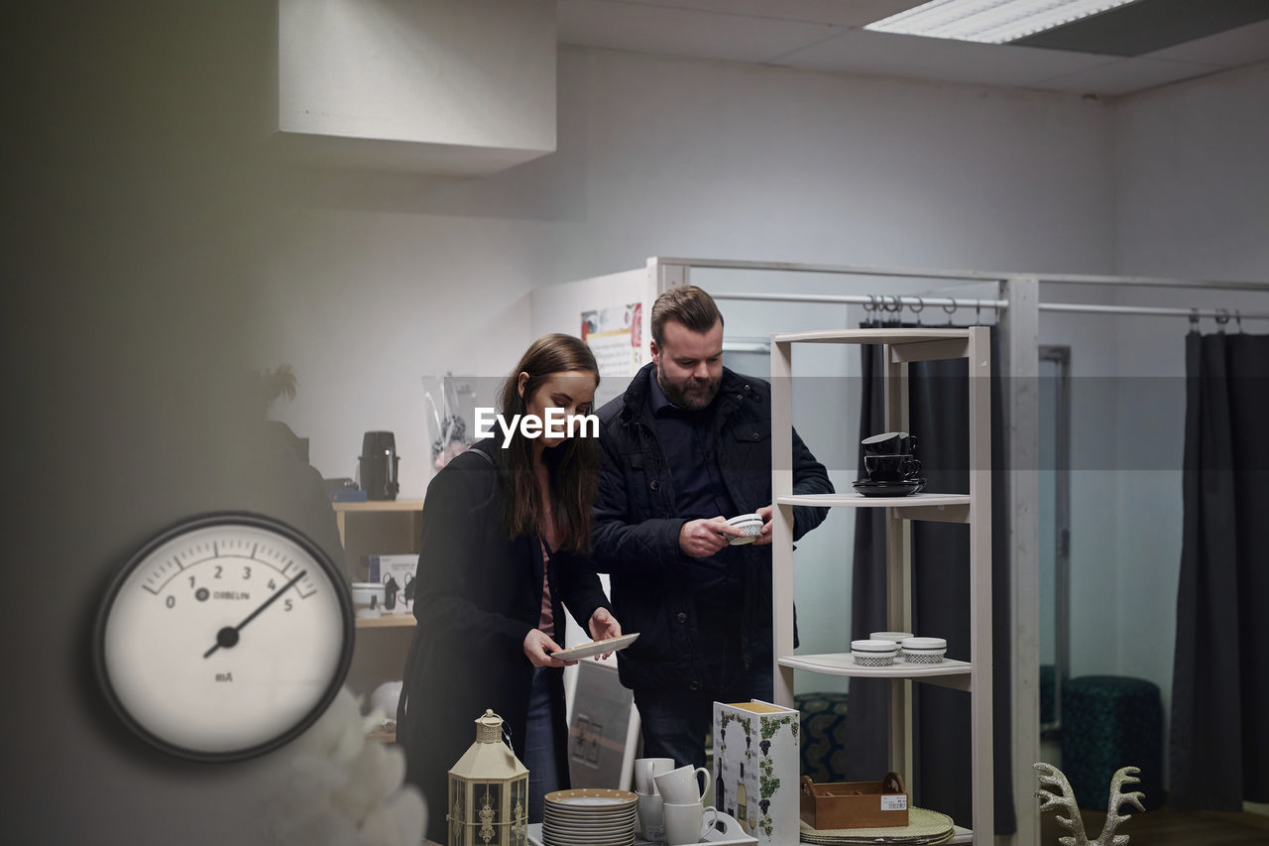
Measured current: 4.4 mA
